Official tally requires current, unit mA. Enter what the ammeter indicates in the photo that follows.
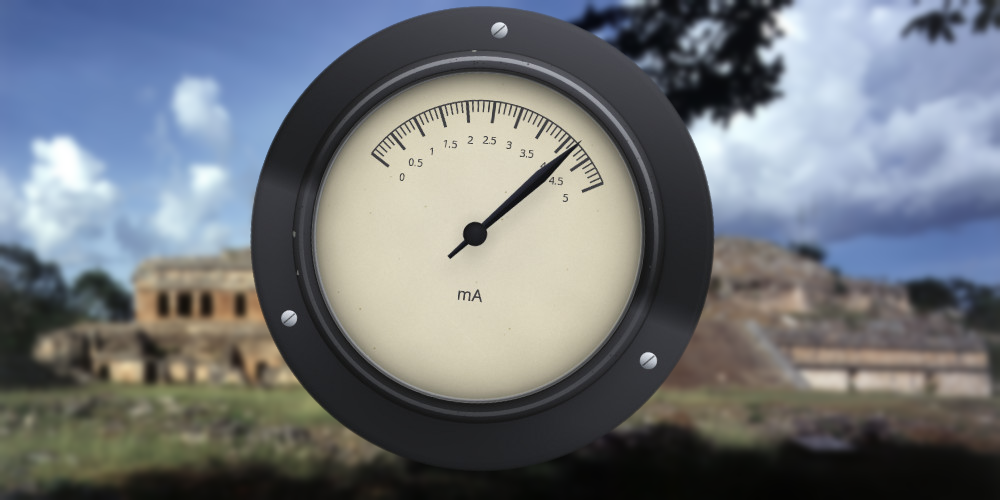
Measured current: 4.2 mA
